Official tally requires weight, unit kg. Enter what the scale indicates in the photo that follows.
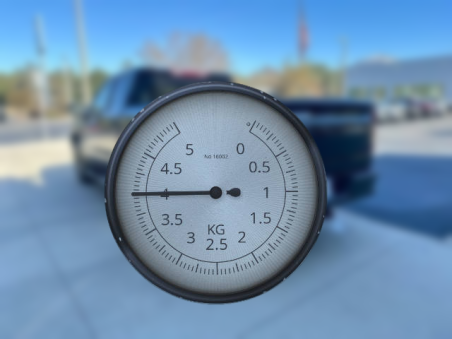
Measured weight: 4 kg
